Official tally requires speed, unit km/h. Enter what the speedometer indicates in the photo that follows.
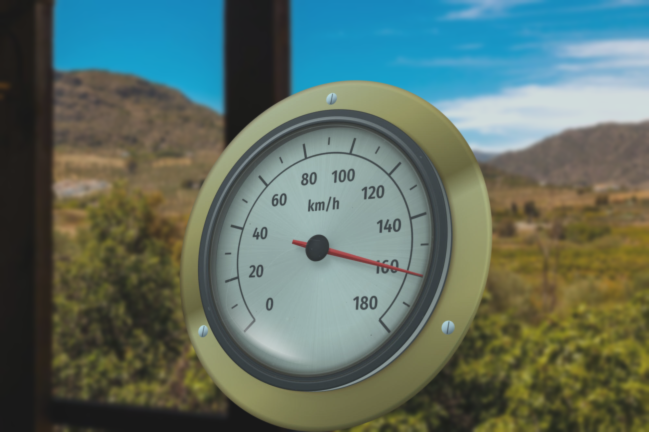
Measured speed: 160 km/h
